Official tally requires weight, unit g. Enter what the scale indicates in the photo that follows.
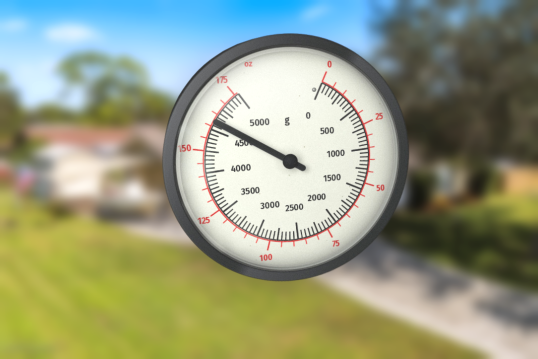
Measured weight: 4600 g
